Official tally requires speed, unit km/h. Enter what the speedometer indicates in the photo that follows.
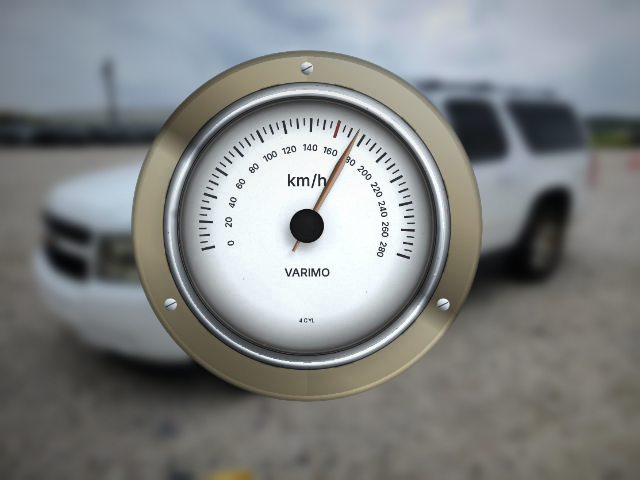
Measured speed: 175 km/h
